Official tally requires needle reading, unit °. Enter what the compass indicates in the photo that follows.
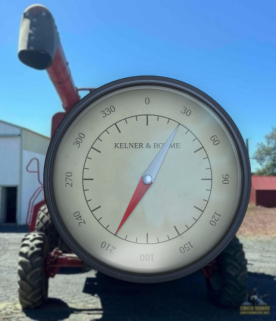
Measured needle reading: 210 °
